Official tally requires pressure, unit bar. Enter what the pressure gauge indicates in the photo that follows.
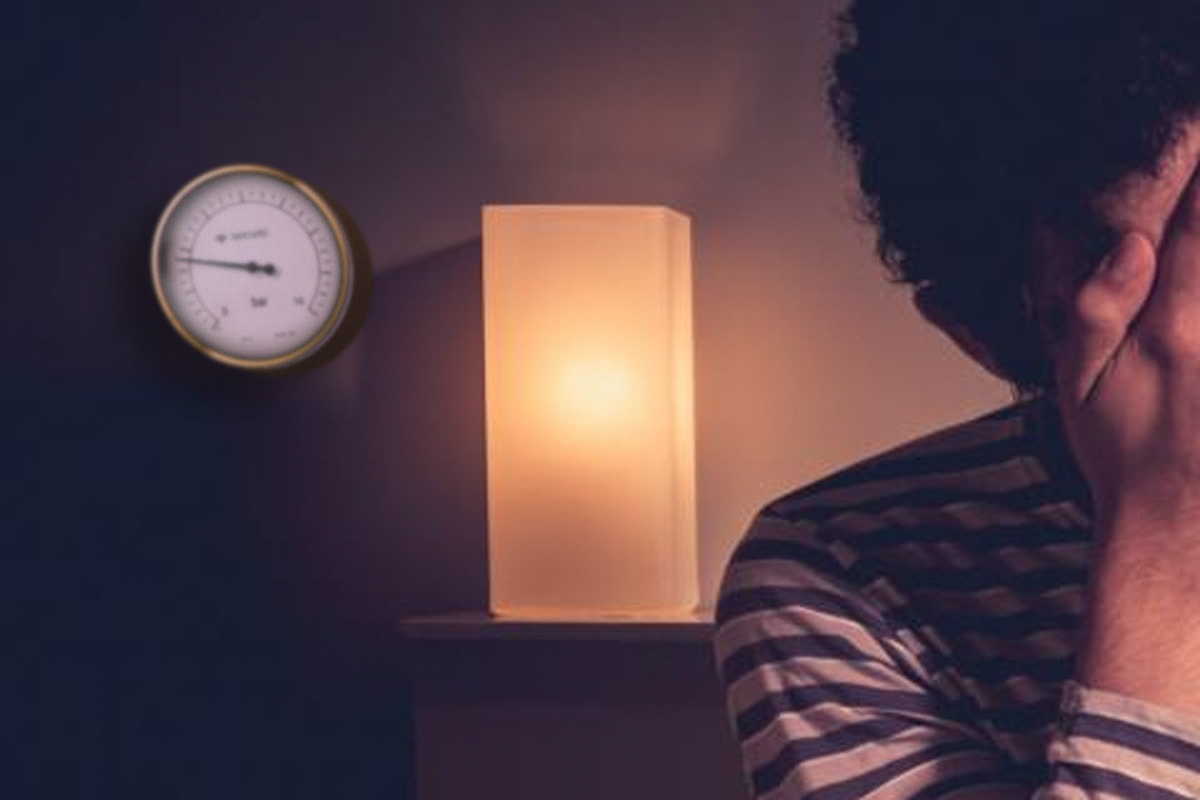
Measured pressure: 3.5 bar
